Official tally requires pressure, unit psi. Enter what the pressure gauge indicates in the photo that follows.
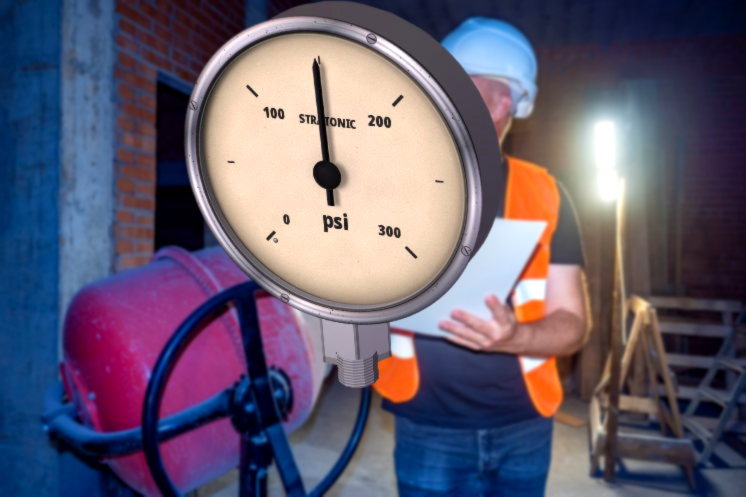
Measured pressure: 150 psi
